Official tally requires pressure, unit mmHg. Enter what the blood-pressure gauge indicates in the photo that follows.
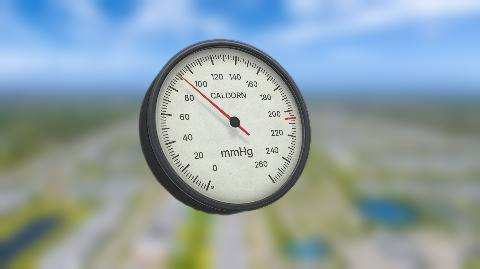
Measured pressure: 90 mmHg
